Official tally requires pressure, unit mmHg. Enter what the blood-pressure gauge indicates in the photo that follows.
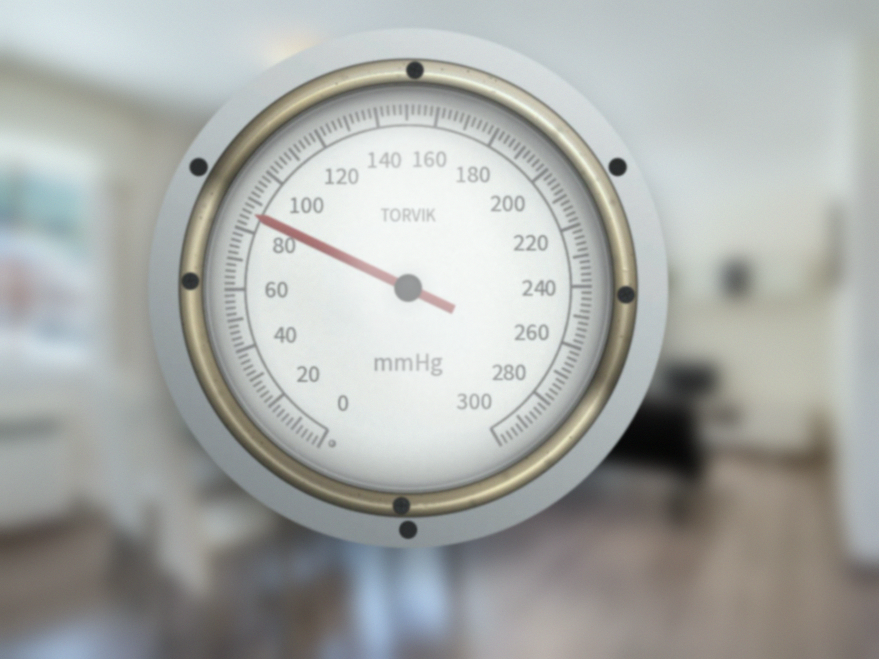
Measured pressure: 86 mmHg
